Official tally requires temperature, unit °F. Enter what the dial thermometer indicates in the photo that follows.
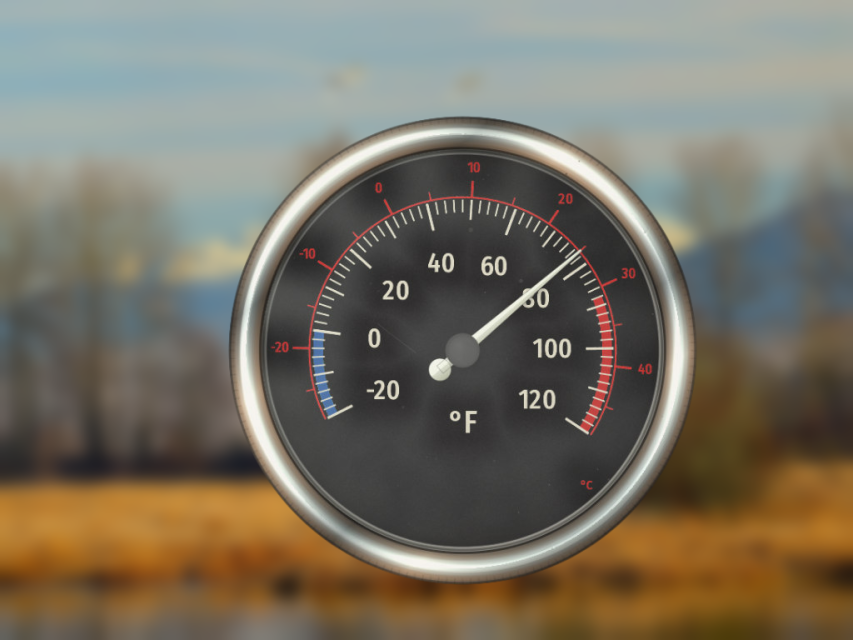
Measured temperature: 77 °F
